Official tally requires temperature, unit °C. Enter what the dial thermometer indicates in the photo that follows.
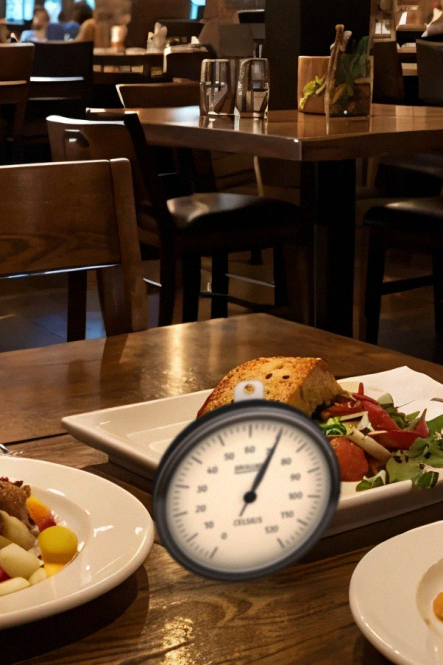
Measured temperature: 70 °C
